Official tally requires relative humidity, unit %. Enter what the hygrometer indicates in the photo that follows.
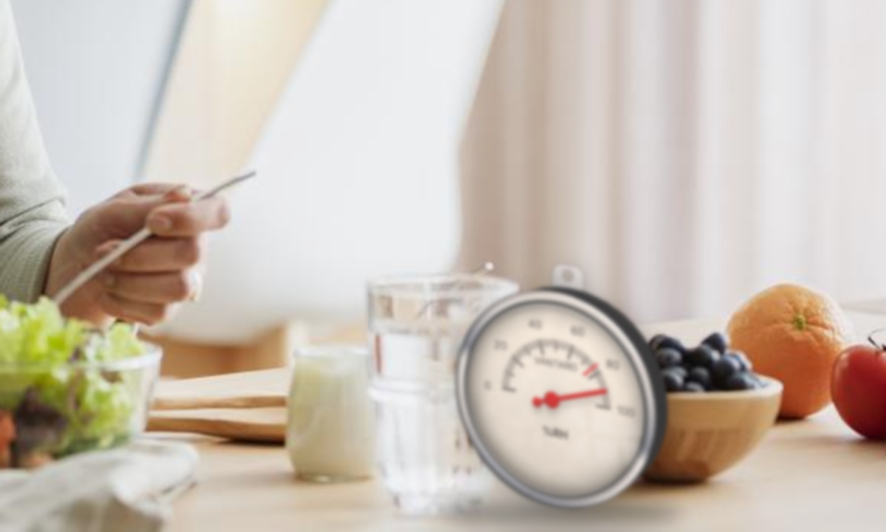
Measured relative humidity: 90 %
